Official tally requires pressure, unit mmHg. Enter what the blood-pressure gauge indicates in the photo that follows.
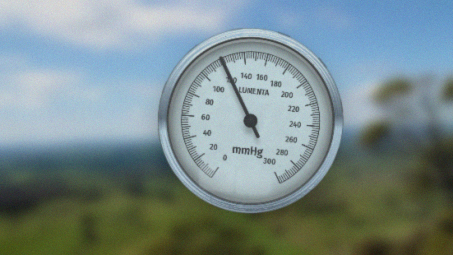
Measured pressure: 120 mmHg
